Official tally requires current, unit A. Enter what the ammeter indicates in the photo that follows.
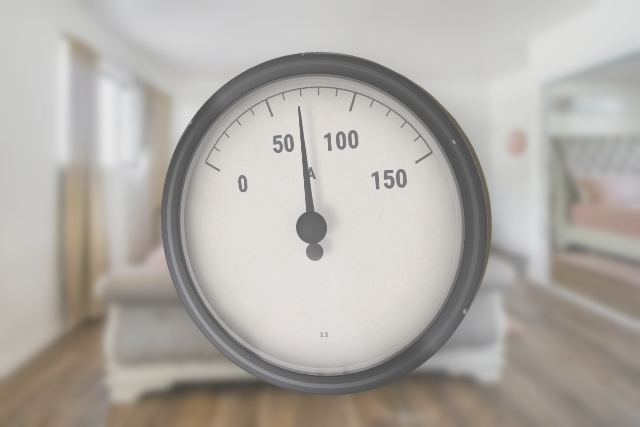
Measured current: 70 A
